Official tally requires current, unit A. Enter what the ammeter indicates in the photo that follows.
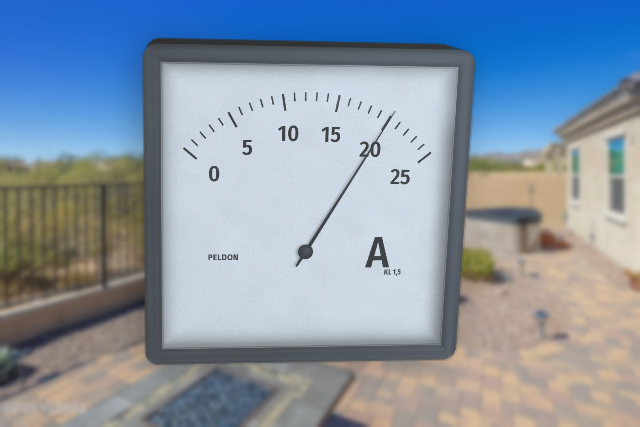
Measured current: 20 A
